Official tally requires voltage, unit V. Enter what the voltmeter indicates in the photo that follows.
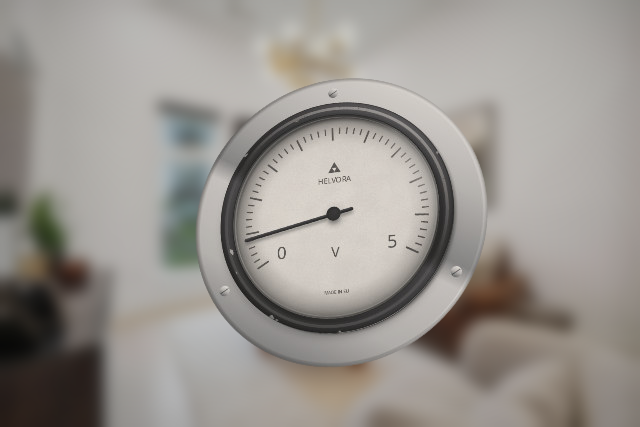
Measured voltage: 0.4 V
